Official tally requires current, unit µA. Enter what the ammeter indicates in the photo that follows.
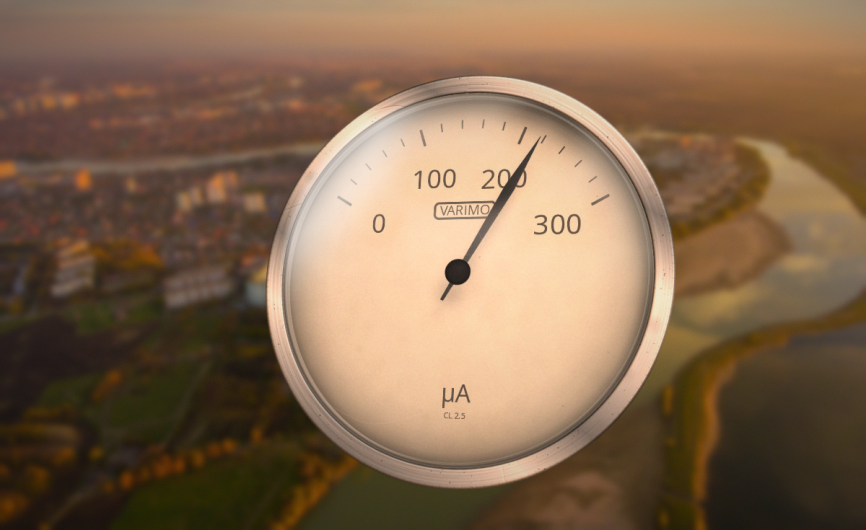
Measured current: 220 µA
